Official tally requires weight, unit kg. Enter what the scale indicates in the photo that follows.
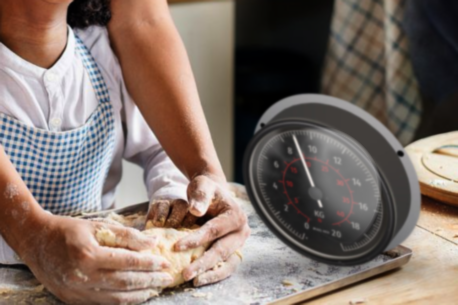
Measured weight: 9 kg
